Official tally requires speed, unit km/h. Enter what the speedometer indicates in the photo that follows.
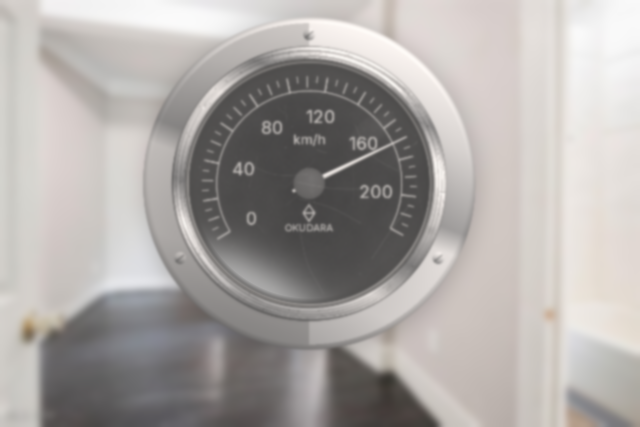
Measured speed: 170 km/h
